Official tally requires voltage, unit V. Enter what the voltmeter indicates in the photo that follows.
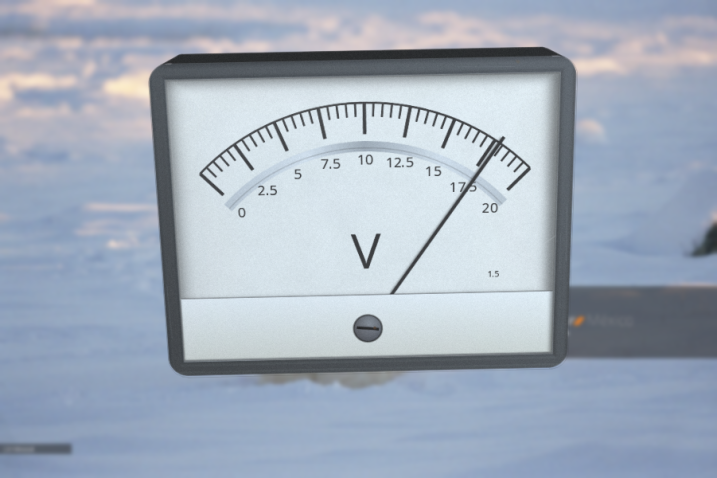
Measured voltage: 17.75 V
